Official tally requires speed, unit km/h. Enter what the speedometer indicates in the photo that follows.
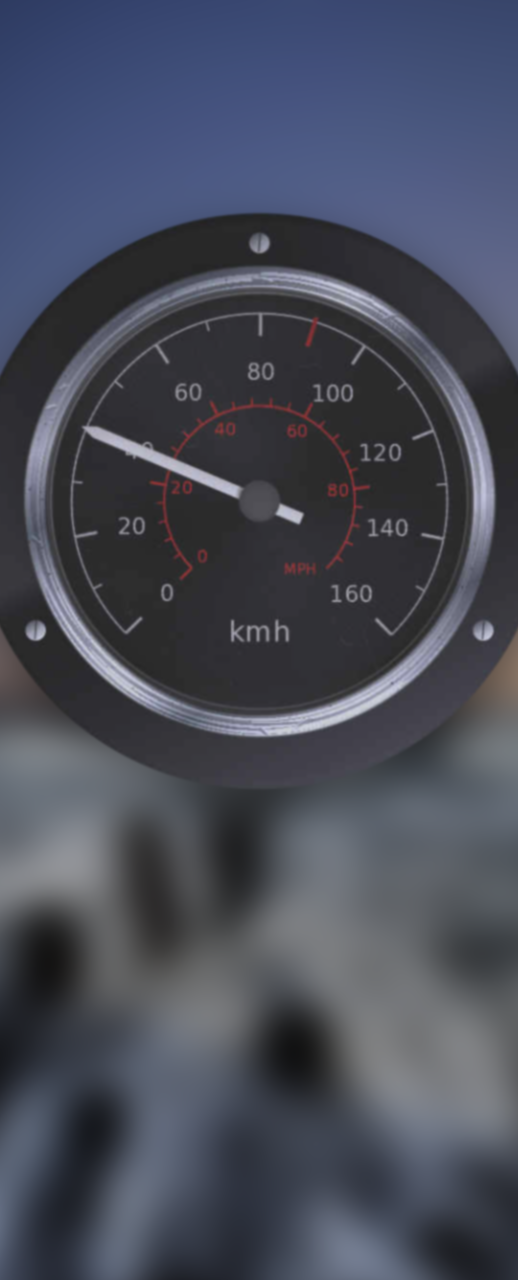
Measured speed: 40 km/h
